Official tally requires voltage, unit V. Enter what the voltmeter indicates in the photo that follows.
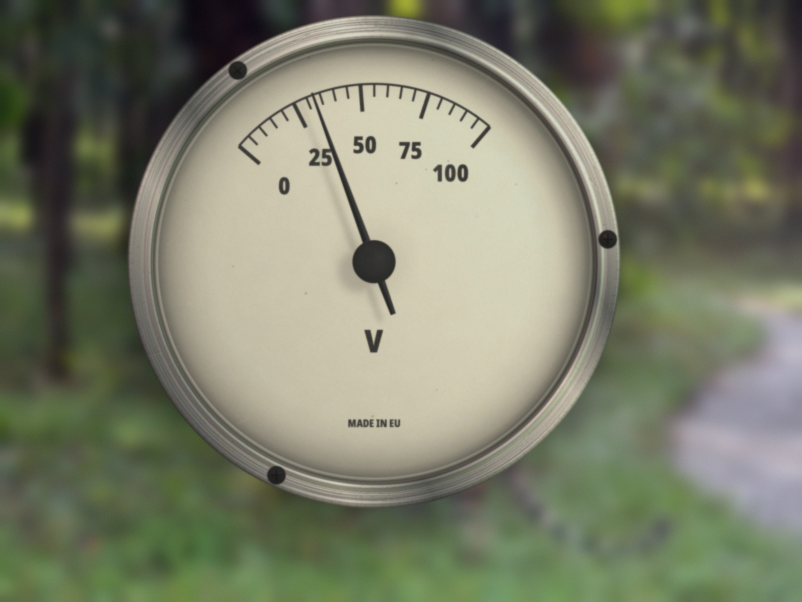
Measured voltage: 32.5 V
